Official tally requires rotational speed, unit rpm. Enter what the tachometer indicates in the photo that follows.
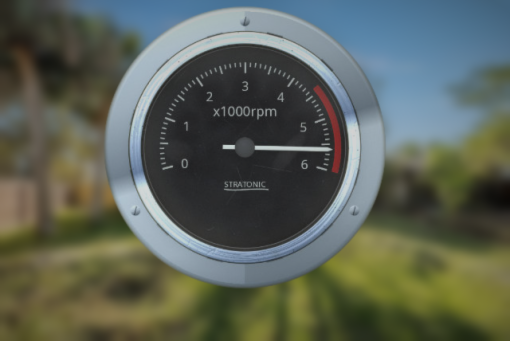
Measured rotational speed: 5600 rpm
